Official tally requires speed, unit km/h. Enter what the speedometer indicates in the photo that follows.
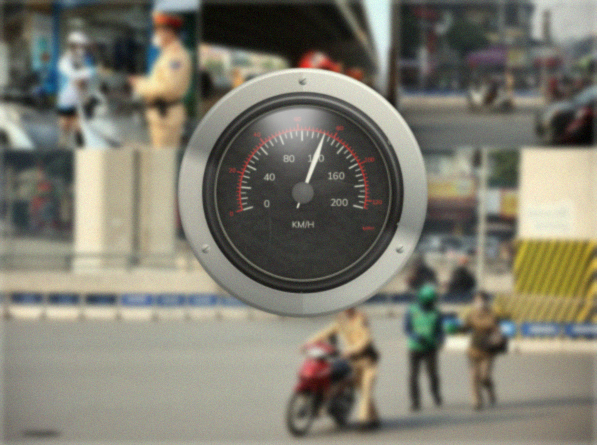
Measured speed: 120 km/h
